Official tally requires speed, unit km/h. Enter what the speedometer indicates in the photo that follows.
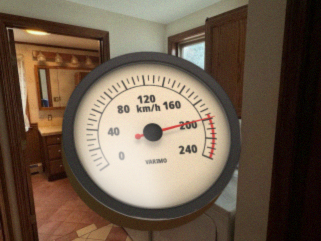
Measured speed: 200 km/h
